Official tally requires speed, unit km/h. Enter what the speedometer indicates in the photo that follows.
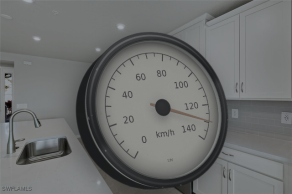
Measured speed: 130 km/h
